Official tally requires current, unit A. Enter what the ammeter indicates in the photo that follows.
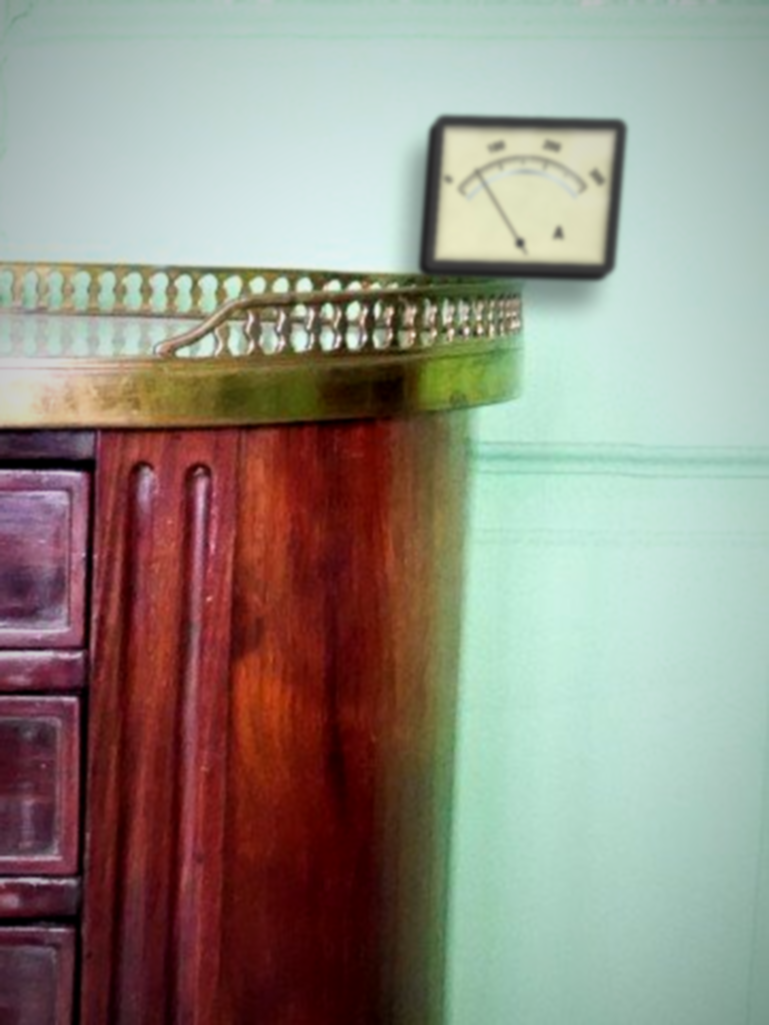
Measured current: 50 A
